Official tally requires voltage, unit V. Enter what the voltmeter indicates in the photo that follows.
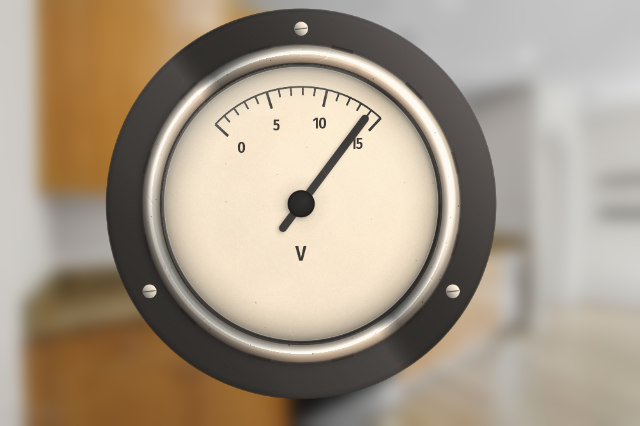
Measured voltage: 14 V
